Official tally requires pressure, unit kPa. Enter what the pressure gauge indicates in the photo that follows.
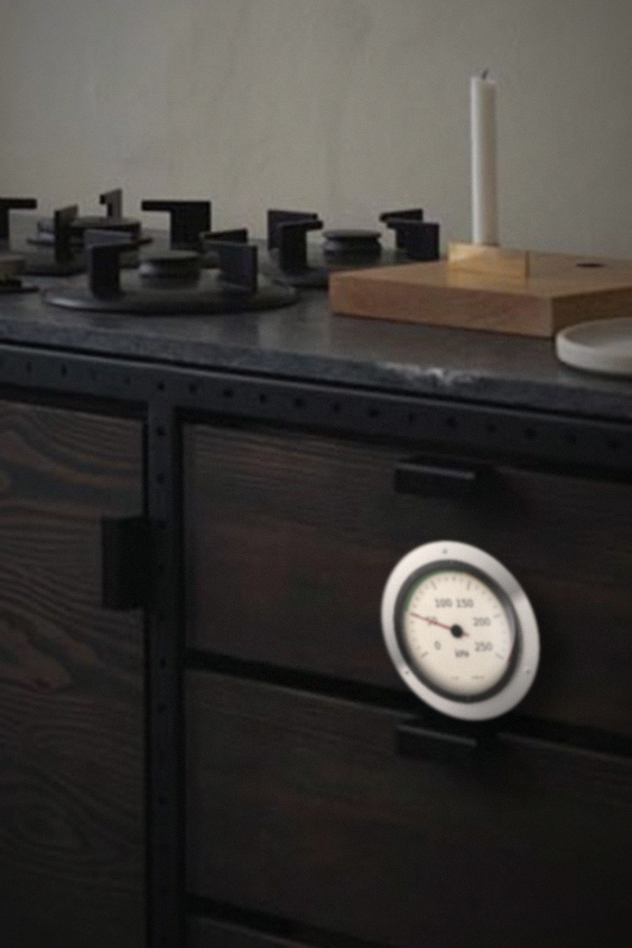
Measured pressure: 50 kPa
